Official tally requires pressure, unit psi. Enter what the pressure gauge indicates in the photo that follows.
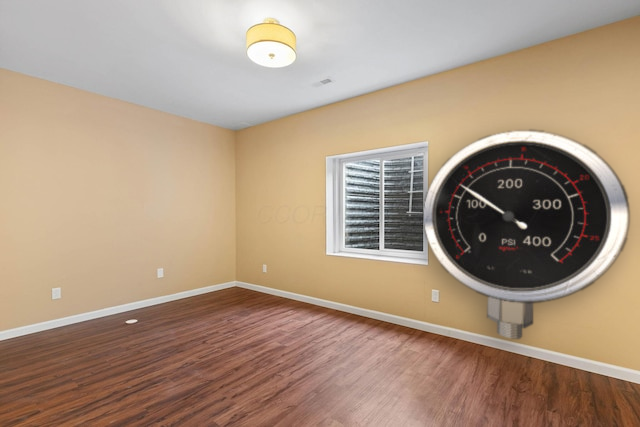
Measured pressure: 120 psi
